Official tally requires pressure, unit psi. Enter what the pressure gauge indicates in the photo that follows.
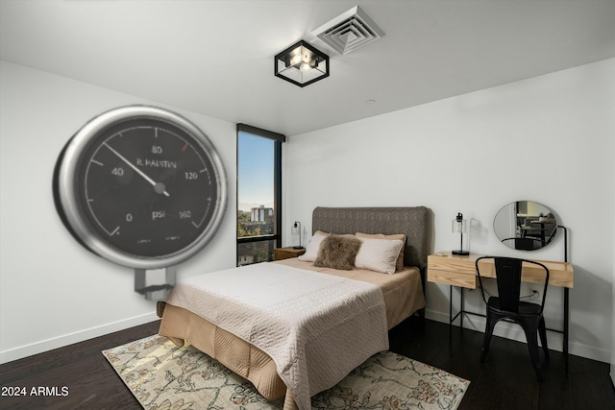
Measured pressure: 50 psi
